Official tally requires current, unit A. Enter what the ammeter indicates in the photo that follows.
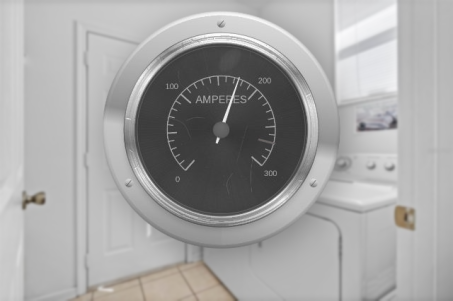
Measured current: 175 A
